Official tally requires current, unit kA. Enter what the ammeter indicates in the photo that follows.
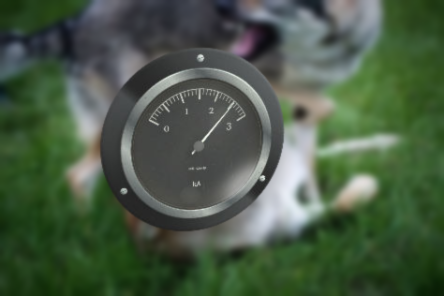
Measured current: 2.5 kA
